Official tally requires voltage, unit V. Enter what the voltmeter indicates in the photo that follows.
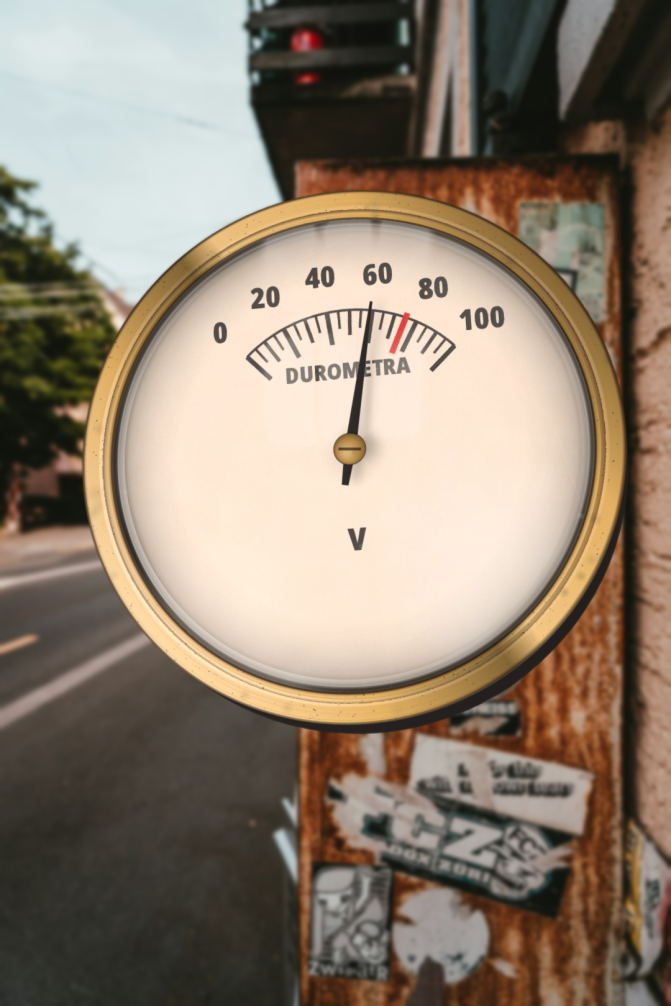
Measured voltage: 60 V
